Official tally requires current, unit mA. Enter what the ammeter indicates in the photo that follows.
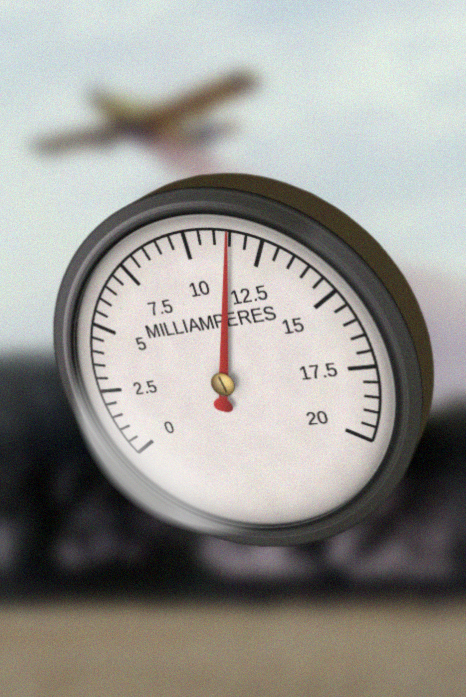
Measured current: 11.5 mA
